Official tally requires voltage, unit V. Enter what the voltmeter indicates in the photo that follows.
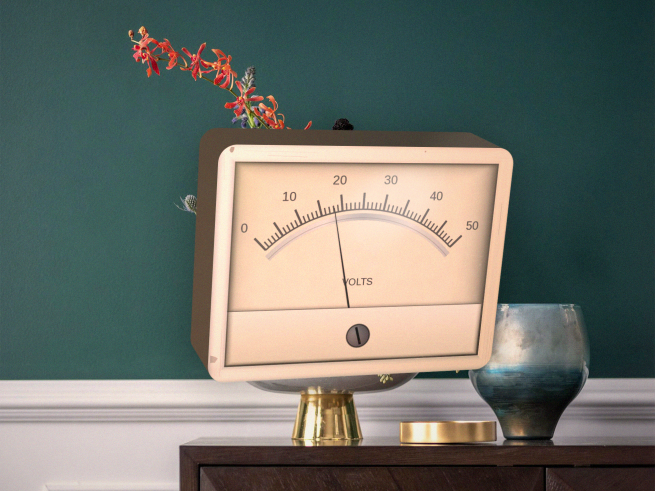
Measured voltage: 18 V
